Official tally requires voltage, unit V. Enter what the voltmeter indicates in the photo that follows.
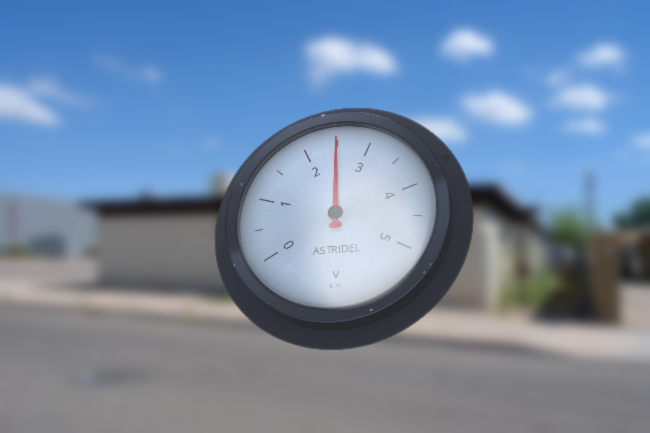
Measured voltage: 2.5 V
